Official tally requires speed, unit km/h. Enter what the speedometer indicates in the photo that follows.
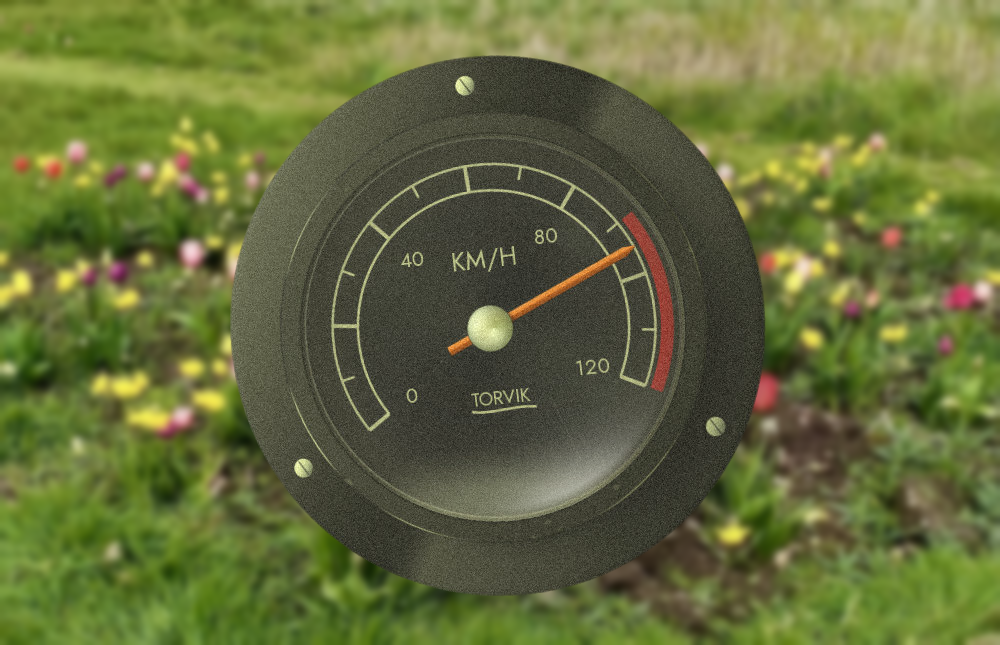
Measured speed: 95 km/h
